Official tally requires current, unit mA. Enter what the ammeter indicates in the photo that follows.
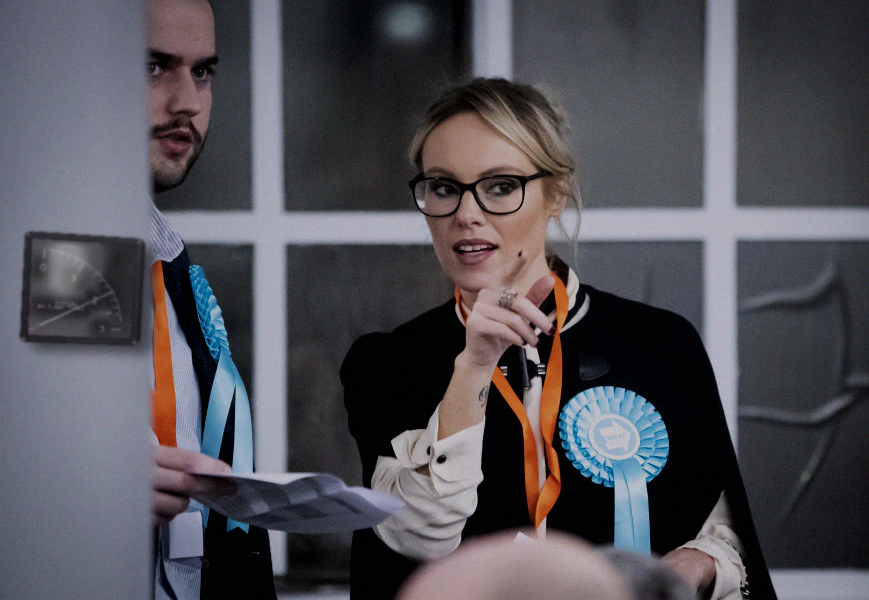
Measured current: 2 mA
